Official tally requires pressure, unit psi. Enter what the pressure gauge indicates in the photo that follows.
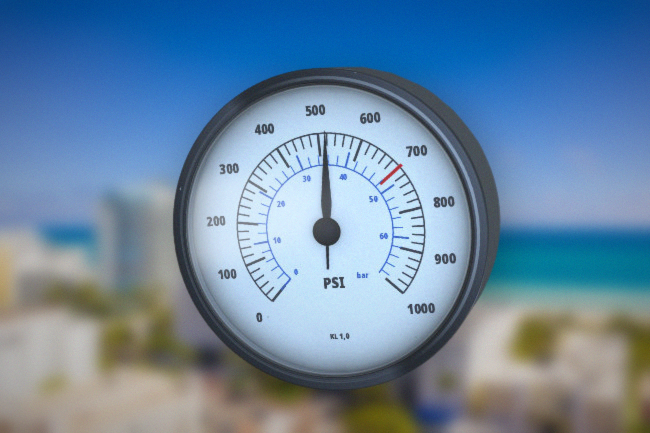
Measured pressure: 520 psi
